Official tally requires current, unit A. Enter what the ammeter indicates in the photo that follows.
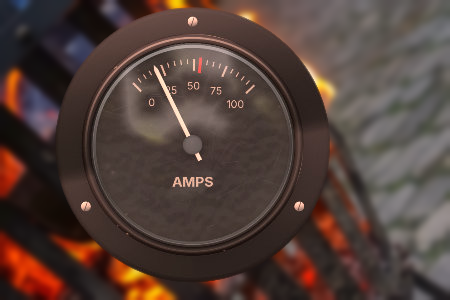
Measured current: 20 A
